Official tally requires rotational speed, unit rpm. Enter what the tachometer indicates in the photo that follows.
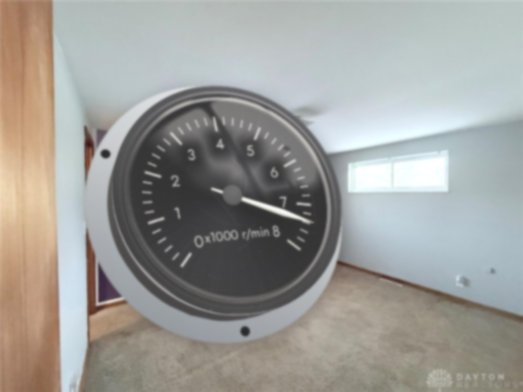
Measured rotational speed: 7400 rpm
